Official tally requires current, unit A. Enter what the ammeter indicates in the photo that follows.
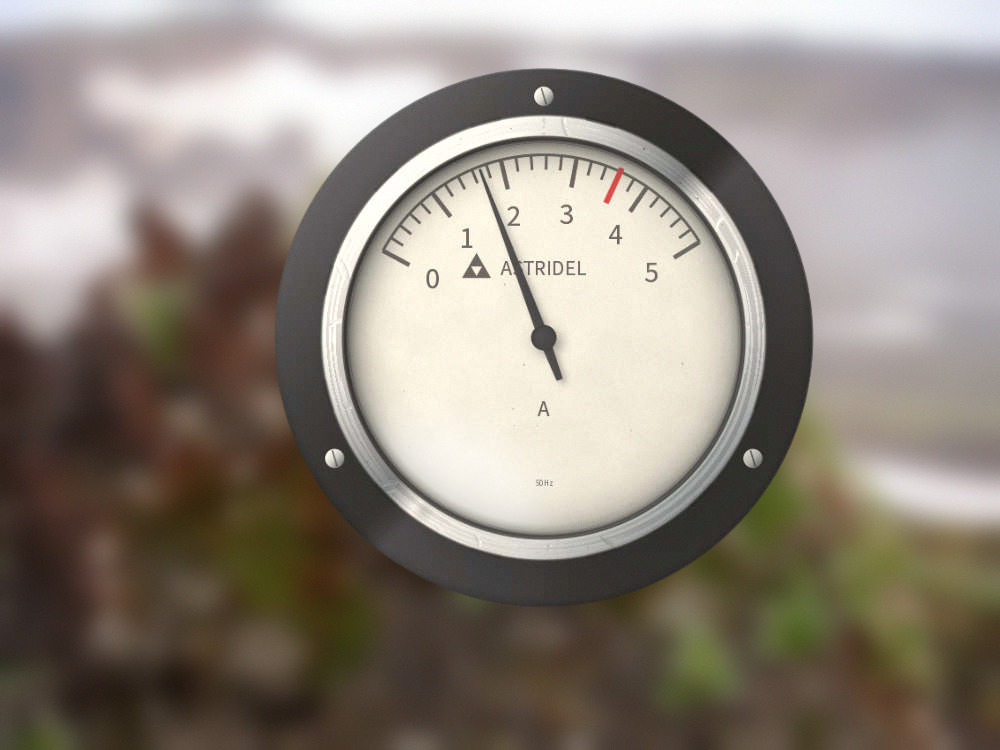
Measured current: 1.7 A
